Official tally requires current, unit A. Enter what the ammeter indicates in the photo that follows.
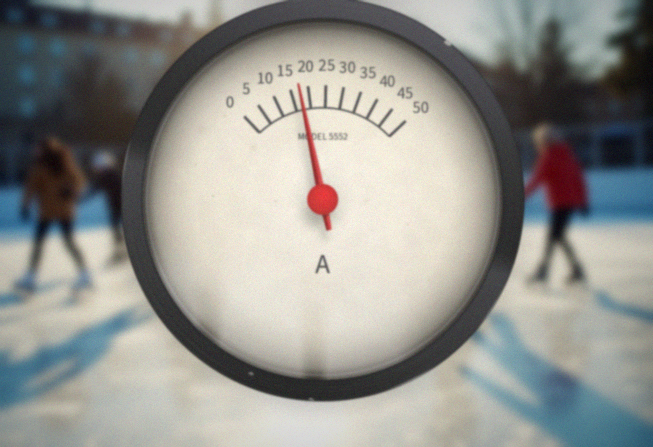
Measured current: 17.5 A
